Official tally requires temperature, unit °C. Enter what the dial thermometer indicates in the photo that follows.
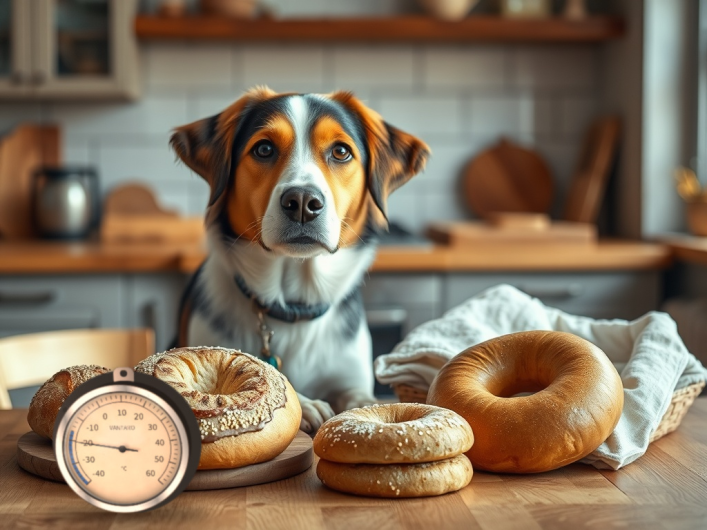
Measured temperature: -20 °C
